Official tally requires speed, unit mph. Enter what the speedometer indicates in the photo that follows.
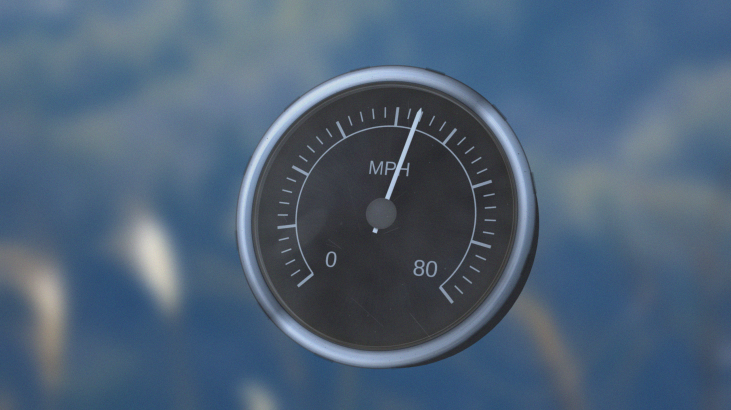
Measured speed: 44 mph
